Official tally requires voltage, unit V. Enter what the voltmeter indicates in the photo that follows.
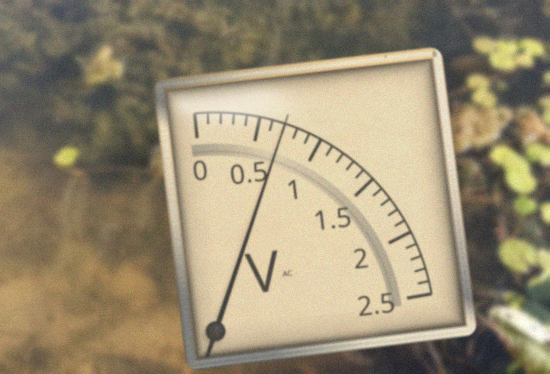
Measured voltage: 0.7 V
